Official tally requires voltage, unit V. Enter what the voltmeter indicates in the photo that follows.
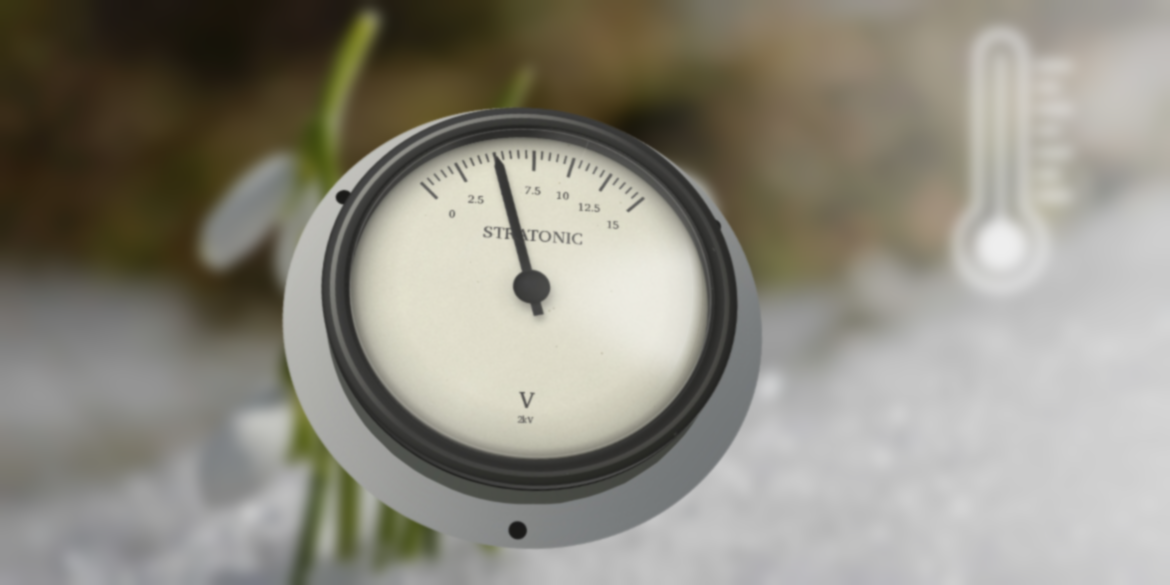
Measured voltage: 5 V
